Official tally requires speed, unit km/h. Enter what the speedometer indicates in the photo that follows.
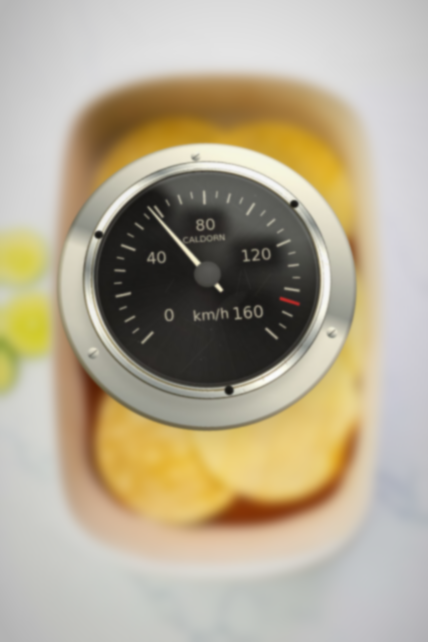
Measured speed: 57.5 km/h
